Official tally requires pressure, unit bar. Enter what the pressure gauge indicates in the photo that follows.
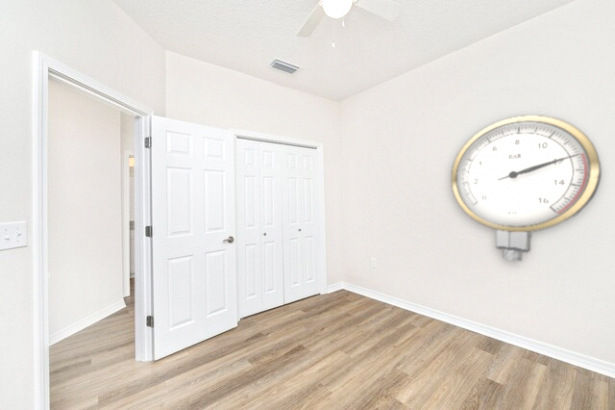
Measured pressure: 12 bar
